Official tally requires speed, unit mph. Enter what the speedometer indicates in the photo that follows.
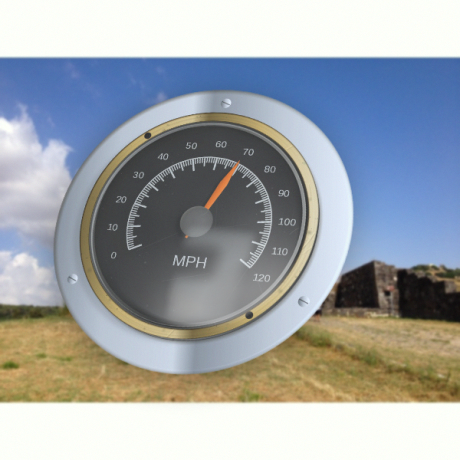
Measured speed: 70 mph
